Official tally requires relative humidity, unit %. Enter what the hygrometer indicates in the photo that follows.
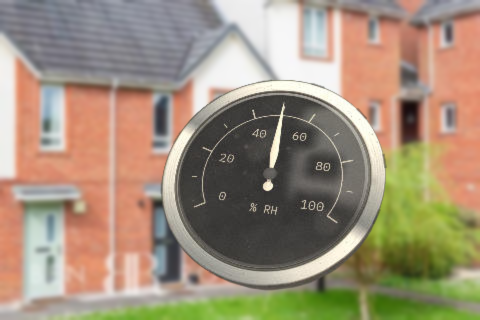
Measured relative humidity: 50 %
